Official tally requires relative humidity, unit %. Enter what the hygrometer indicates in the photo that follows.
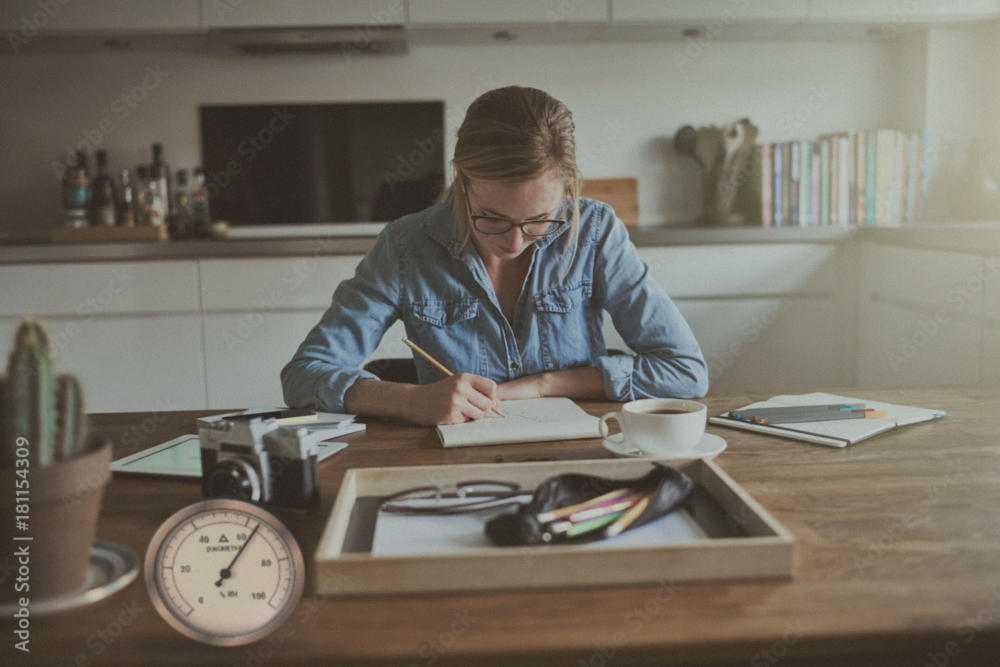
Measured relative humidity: 64 %
